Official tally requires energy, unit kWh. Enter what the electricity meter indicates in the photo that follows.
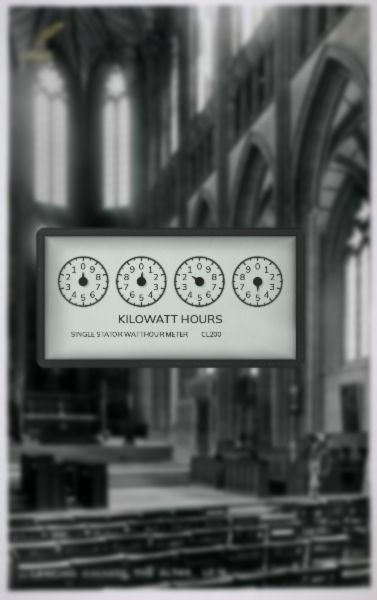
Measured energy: 15 kWh
